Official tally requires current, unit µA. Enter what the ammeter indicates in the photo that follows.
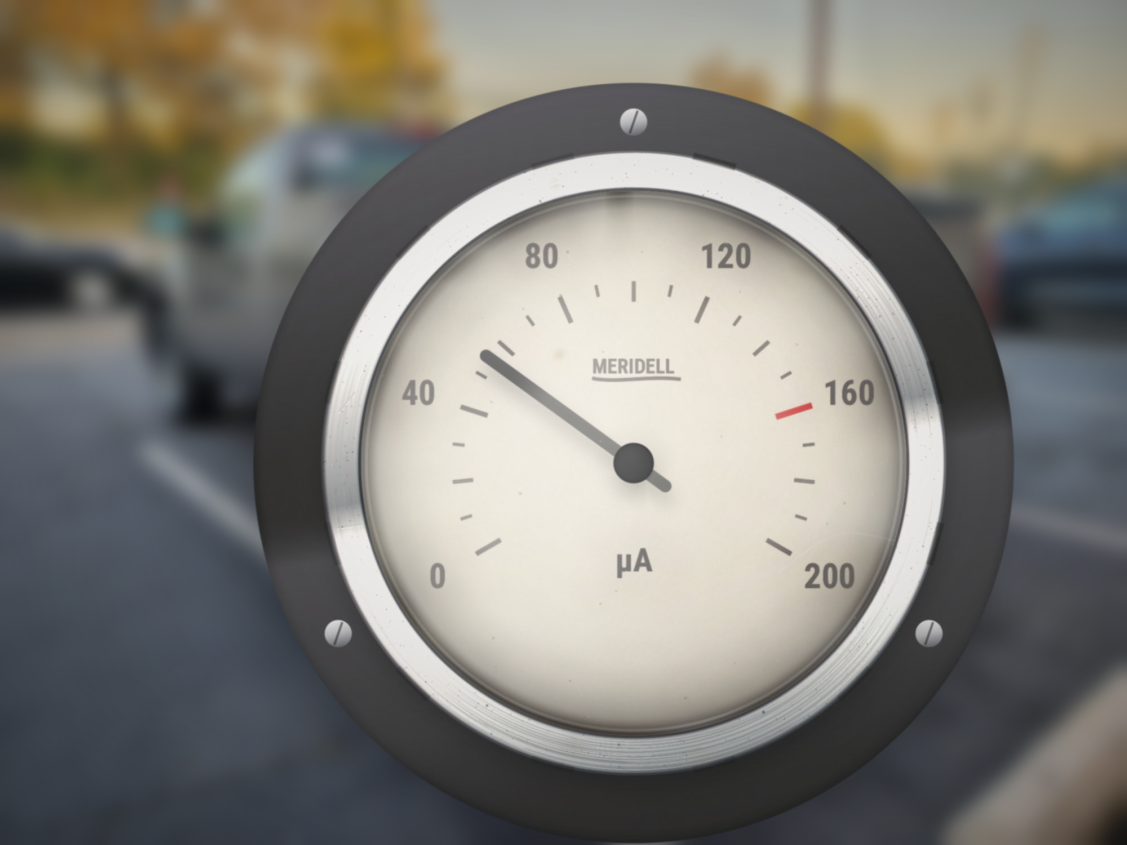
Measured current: 55 µA
